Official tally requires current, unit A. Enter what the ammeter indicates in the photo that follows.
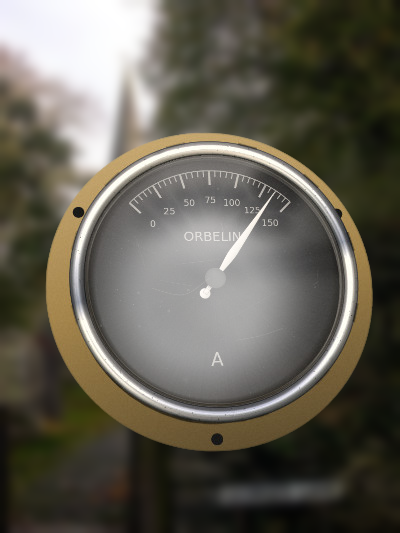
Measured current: 135 A
